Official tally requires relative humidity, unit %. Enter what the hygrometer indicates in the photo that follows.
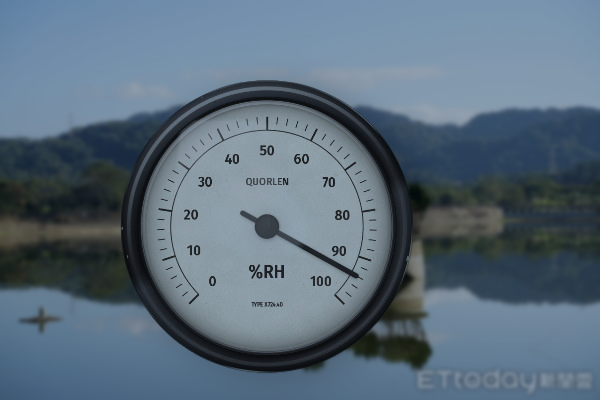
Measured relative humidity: 94 %
